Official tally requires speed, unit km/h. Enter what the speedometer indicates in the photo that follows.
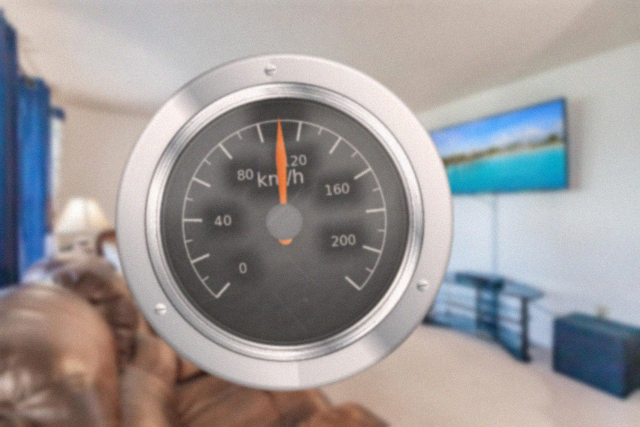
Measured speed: 110 km/h
